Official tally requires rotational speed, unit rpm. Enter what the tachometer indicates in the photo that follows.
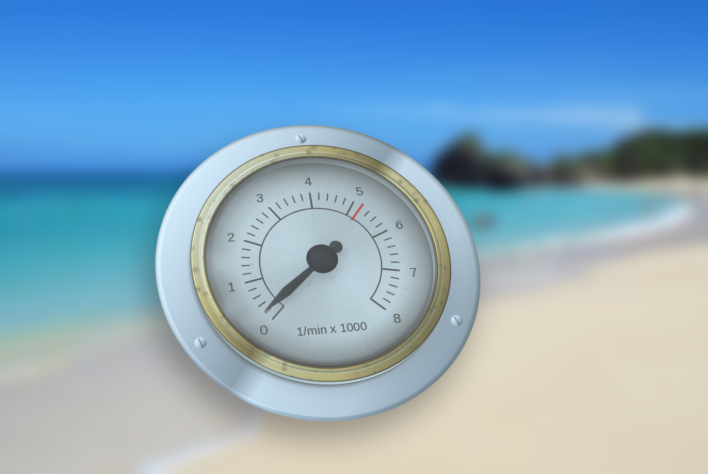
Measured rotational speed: 200 rpm
